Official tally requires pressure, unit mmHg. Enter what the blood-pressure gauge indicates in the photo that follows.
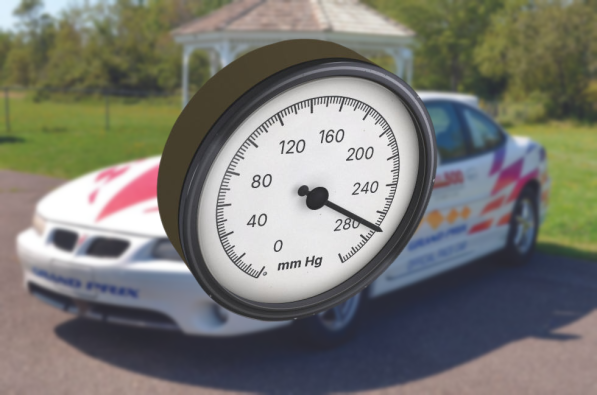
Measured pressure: 270 mmHg
